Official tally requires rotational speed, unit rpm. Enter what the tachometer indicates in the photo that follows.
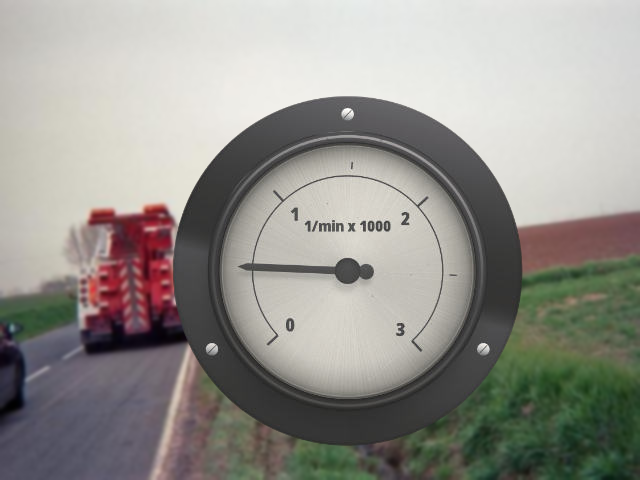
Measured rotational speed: 500 rpm
